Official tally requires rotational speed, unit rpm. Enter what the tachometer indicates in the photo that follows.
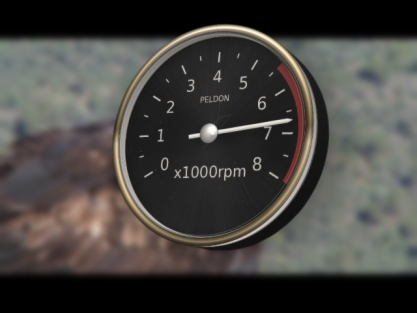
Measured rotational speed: 6750 rpm
